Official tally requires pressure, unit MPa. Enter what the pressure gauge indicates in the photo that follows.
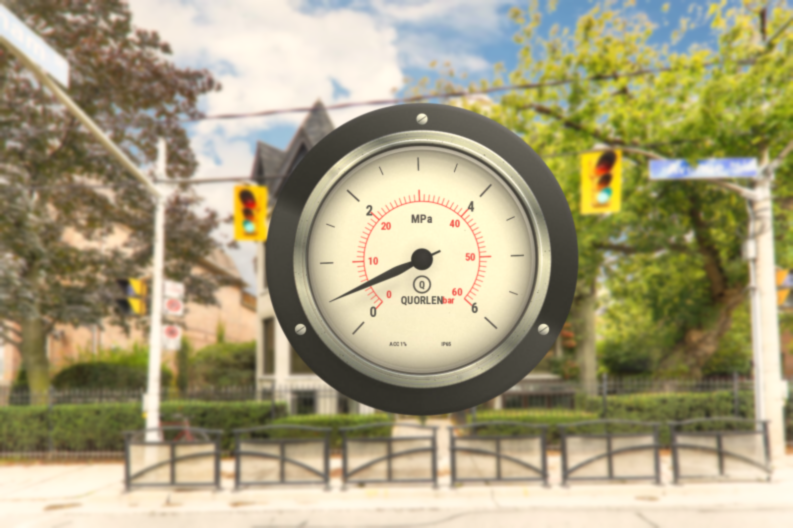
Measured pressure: 0.5 MPa
